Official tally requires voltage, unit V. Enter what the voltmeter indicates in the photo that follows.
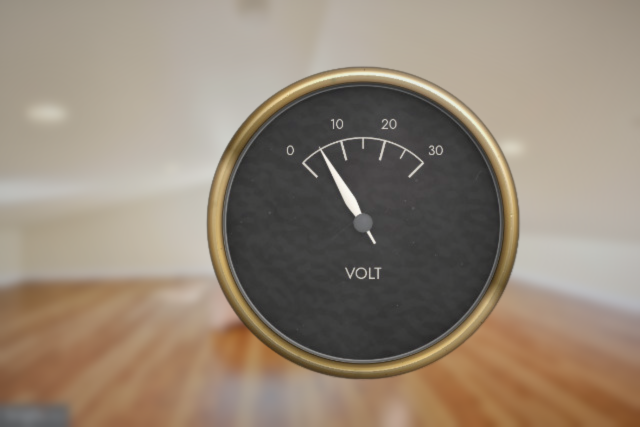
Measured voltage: 5 V
